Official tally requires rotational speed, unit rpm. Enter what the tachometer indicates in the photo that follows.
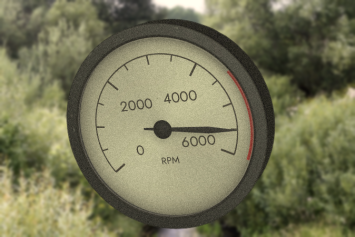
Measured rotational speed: 5500 rpm
